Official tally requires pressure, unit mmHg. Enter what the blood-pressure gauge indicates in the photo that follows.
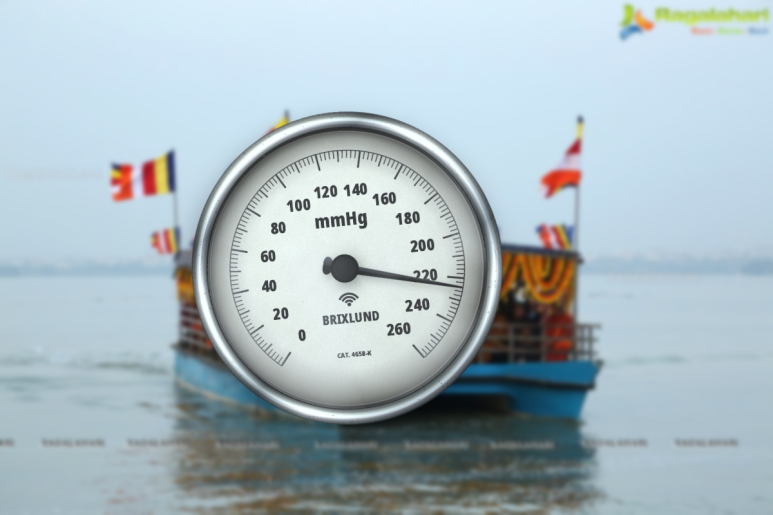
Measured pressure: 224 mmHg
